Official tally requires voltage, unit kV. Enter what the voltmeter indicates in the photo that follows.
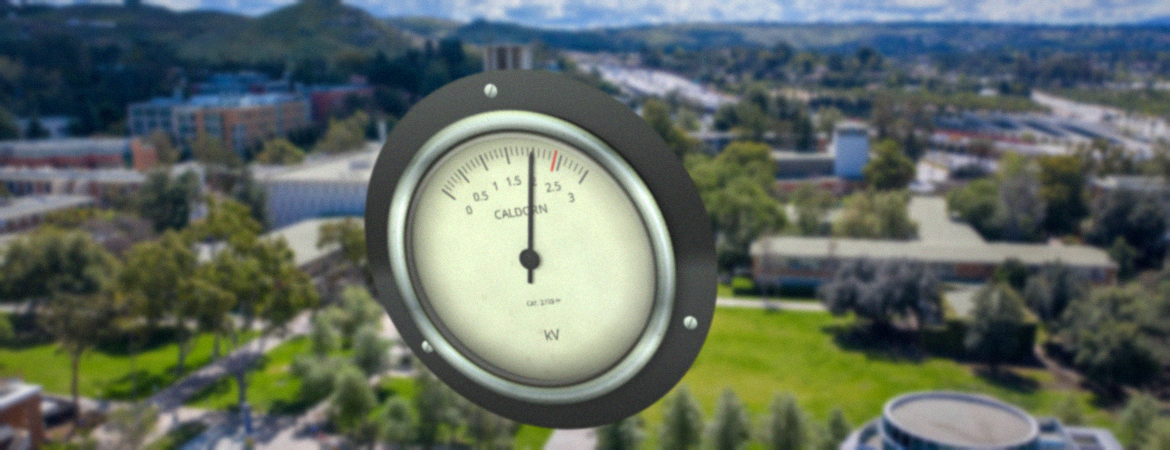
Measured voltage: 2 kV
